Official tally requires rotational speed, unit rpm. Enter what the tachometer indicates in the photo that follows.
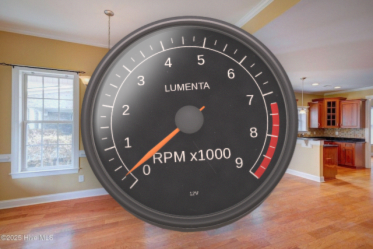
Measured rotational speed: 250 rpm
